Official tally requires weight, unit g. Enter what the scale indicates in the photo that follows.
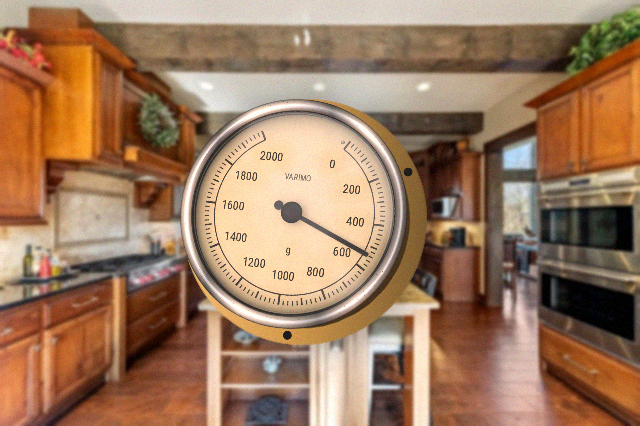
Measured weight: 540 g
